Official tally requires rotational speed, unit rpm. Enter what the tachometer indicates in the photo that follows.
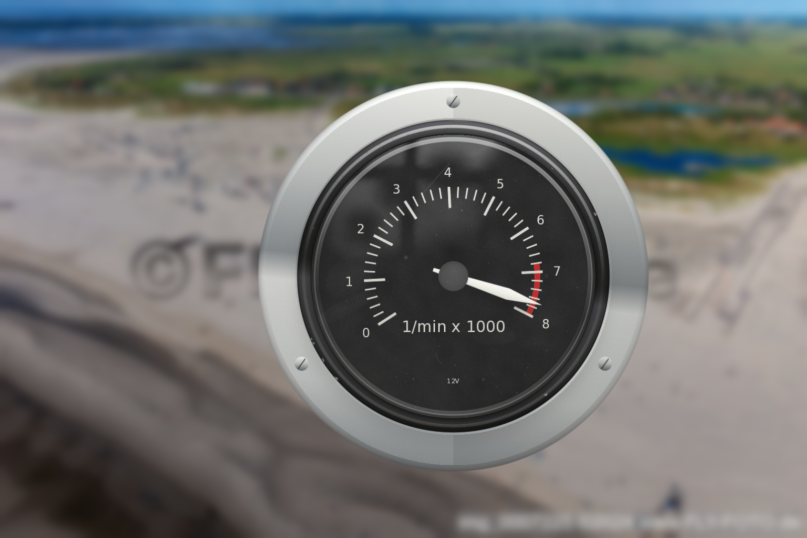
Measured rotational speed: 7700 rpm
